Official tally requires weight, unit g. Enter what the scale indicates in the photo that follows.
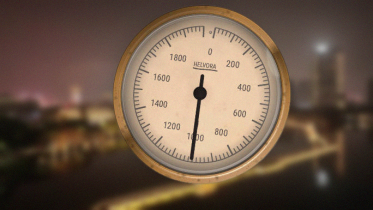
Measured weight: 1000 g
